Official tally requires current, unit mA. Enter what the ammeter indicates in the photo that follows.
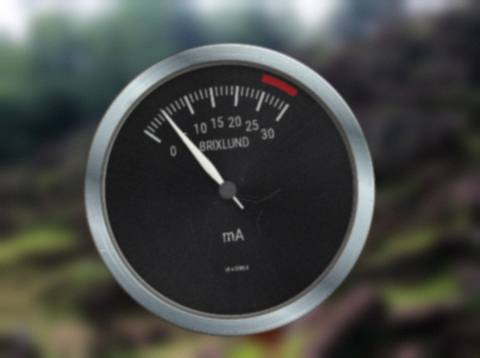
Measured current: 5 mA
